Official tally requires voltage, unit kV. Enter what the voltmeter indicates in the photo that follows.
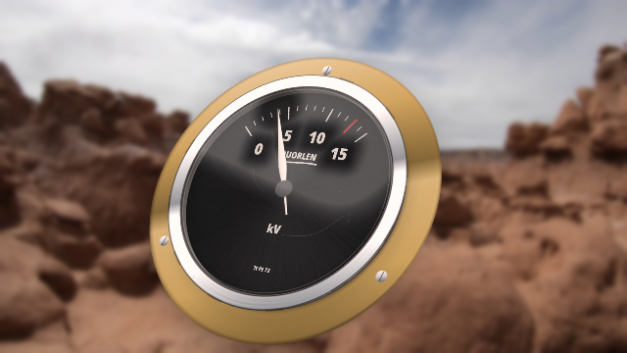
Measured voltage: 4 kV
